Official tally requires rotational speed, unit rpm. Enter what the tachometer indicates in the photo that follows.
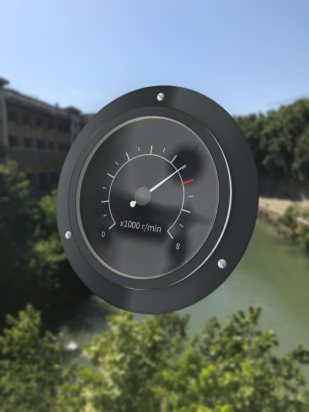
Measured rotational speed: 5500 rpm
